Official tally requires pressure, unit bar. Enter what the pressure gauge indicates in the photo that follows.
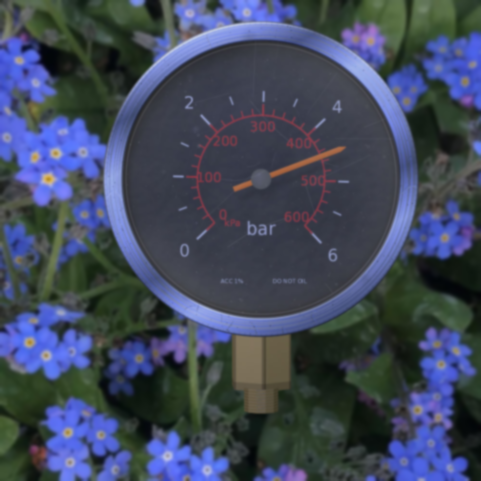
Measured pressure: 4.5 bar
